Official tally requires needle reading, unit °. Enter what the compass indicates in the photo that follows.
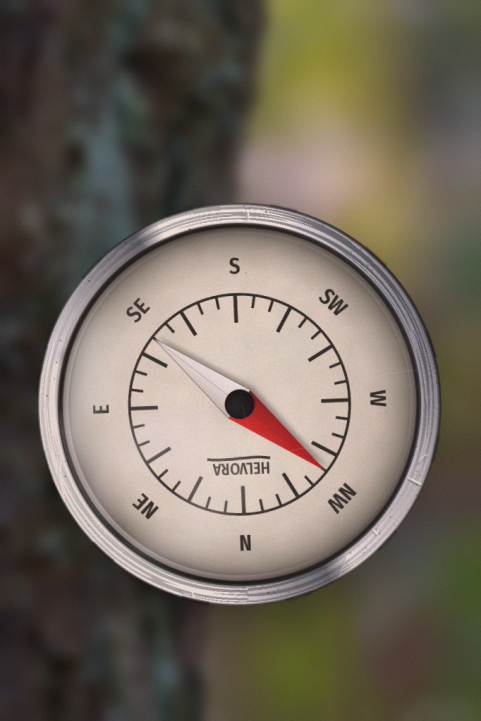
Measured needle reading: 310 °
